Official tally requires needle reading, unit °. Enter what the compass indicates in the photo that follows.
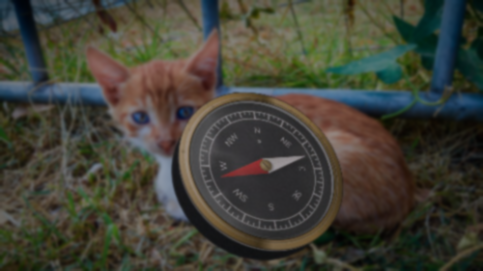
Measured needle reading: 255 °
